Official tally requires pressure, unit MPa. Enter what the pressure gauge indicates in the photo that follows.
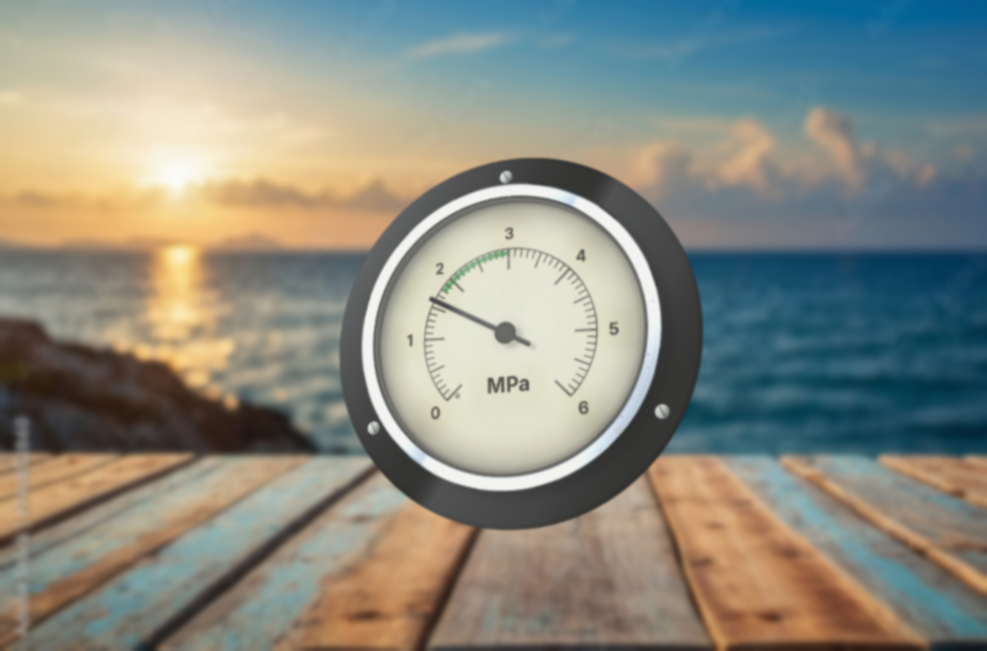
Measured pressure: 1.6 MPa
